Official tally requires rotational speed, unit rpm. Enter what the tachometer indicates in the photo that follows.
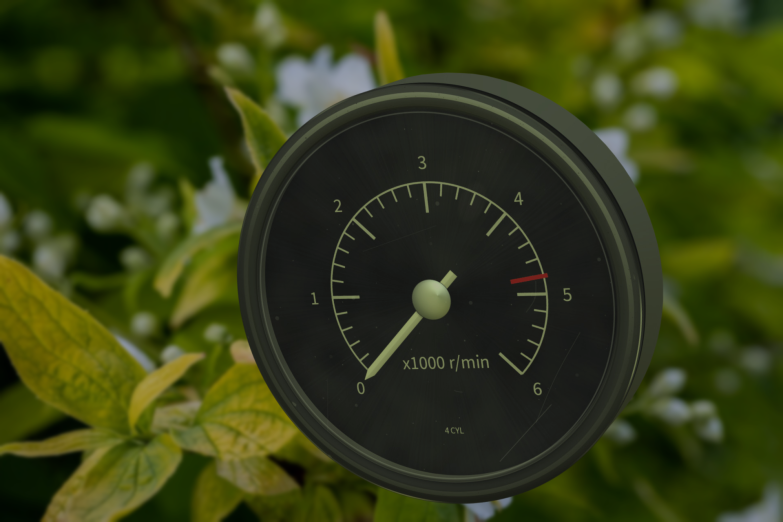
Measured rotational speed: 0 rpm
